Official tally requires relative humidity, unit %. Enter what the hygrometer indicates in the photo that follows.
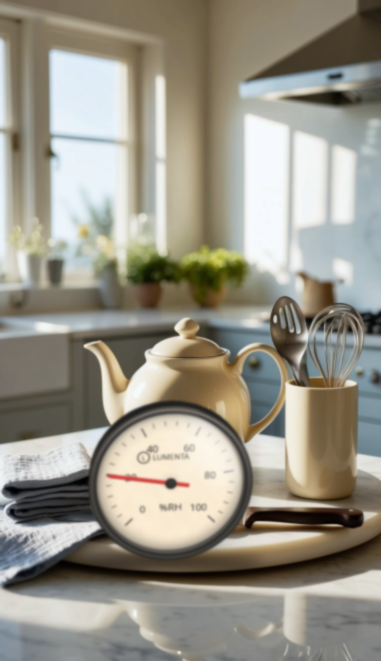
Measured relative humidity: 20 %
